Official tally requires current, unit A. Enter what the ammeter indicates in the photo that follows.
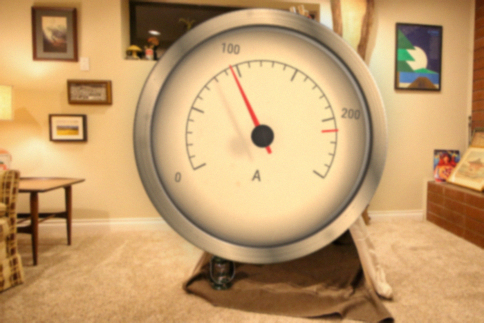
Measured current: 95 A
